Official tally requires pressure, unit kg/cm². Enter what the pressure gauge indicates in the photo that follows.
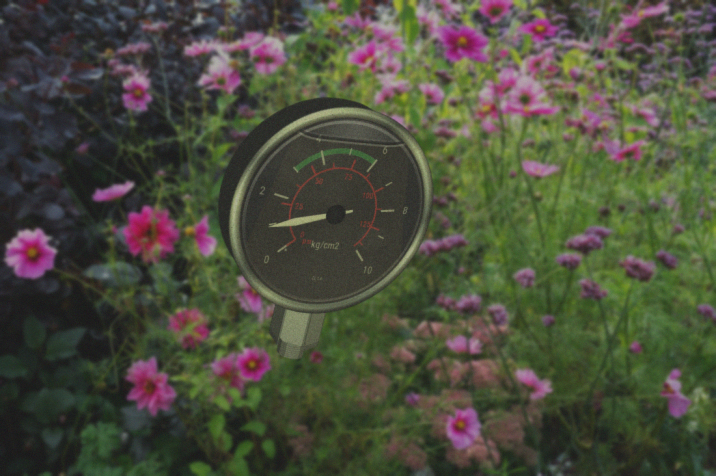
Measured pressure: 1 kg/cm²
